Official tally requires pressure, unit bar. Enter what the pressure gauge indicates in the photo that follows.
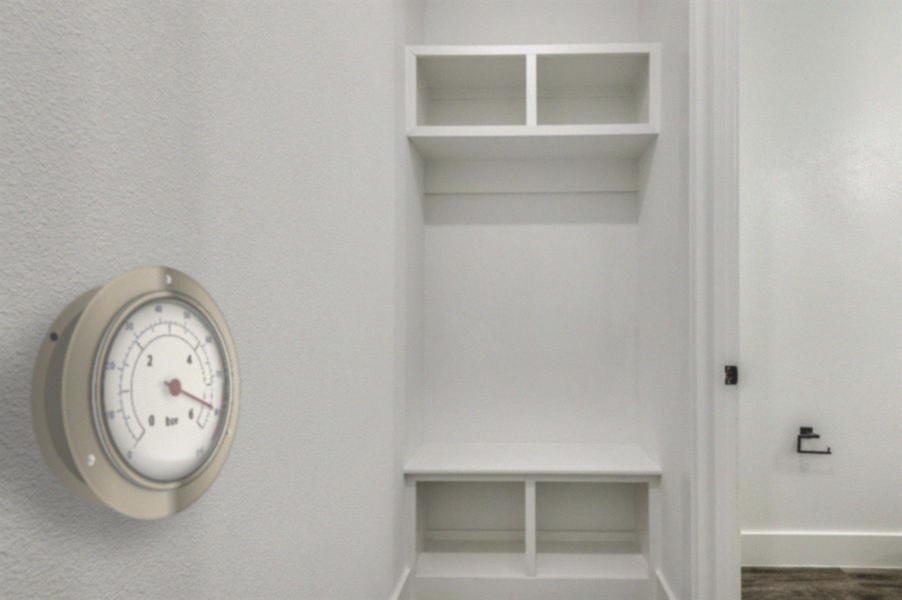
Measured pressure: 5.5 bar
